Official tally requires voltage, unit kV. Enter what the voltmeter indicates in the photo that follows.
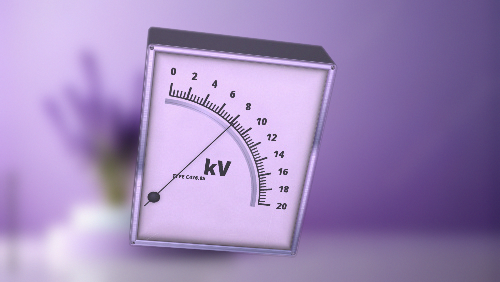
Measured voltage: 8 kV
